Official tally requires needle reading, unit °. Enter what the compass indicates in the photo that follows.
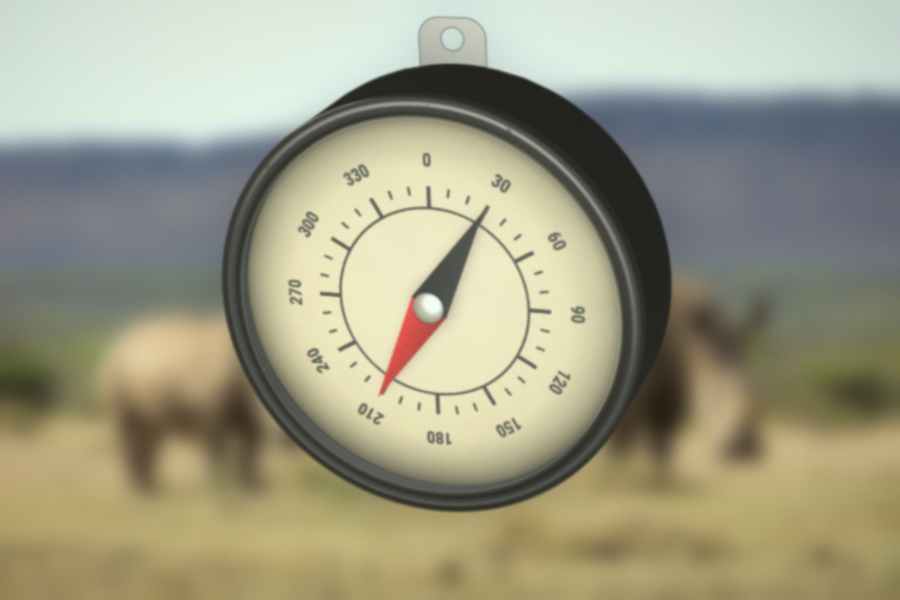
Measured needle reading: 210 °
